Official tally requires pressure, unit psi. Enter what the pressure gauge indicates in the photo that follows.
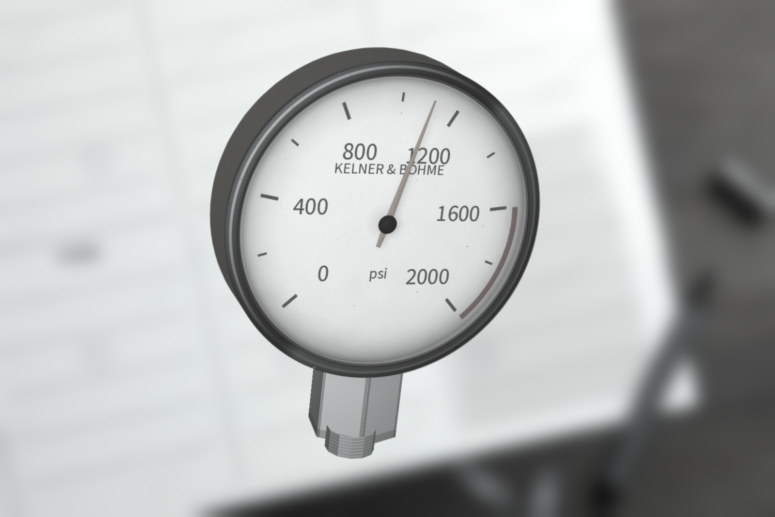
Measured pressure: 1100 psi
